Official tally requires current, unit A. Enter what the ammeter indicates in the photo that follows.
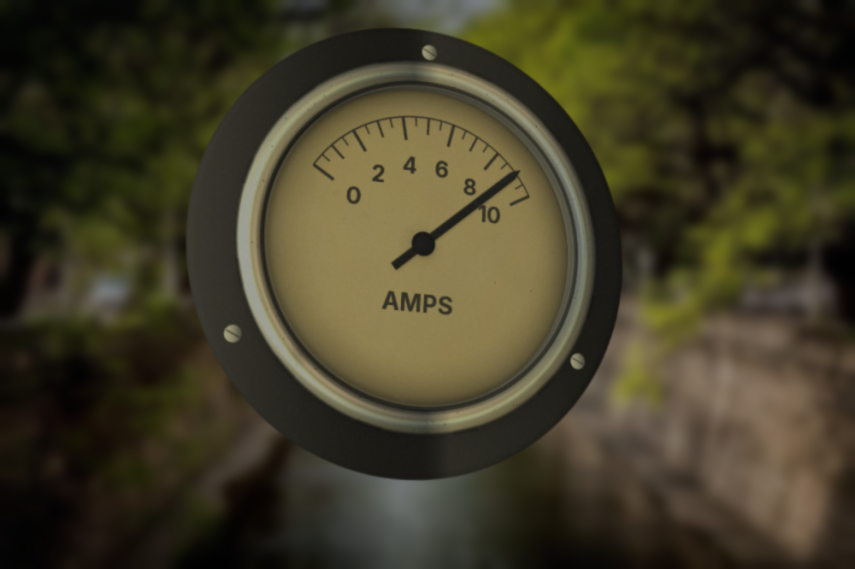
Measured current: 9 A
